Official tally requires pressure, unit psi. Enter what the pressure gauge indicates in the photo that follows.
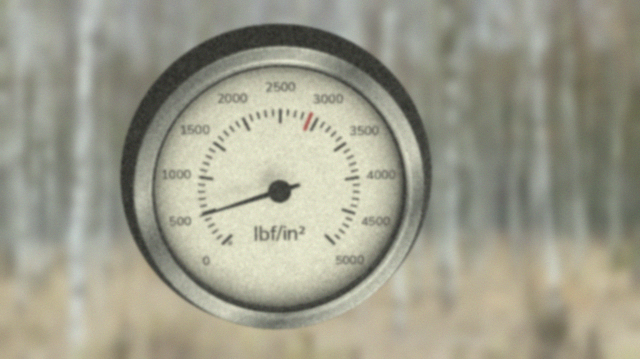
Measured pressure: 500 psi
